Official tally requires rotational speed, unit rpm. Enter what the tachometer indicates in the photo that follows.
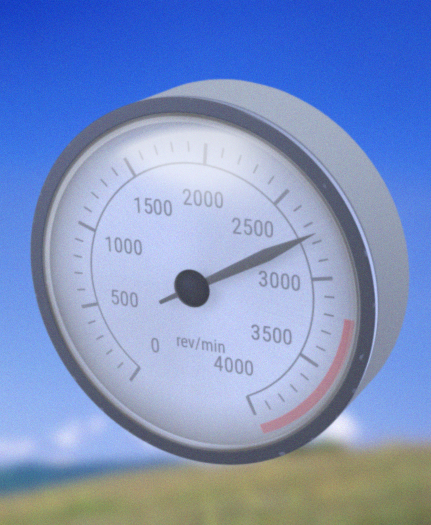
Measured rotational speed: 2750 rpm
